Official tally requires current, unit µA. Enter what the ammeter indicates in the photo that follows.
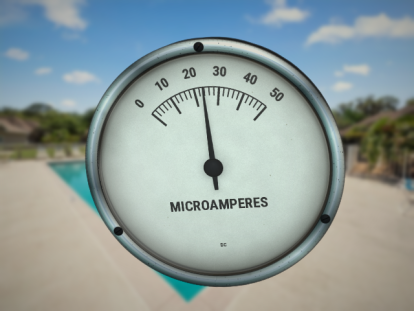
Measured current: 24 µA
